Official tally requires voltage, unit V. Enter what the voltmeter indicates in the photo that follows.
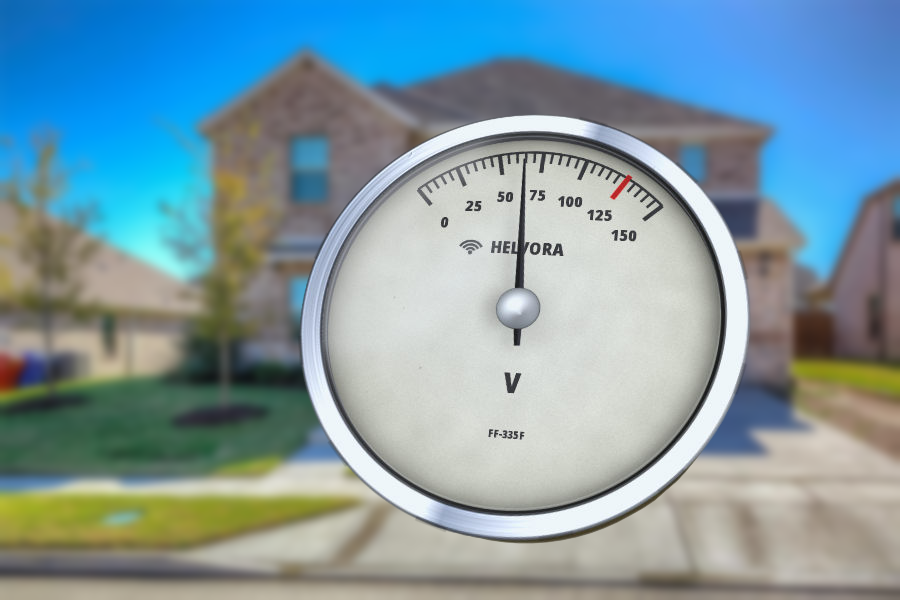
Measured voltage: 65 V
